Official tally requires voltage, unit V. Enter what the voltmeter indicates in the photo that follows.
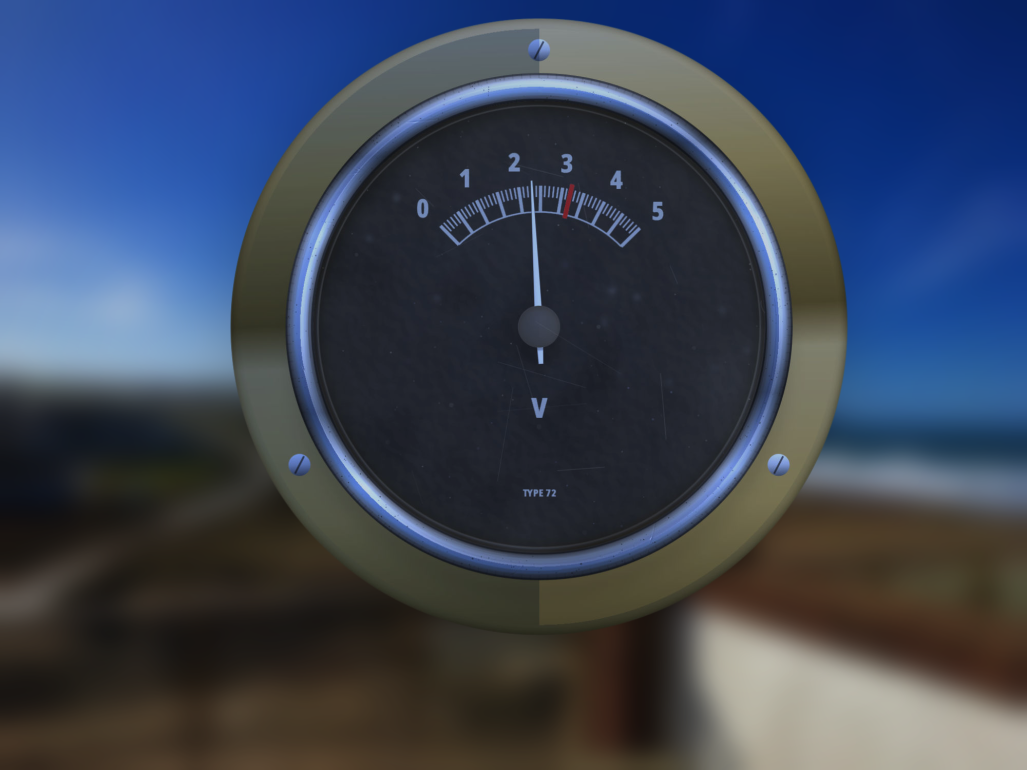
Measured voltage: 2.3 V
